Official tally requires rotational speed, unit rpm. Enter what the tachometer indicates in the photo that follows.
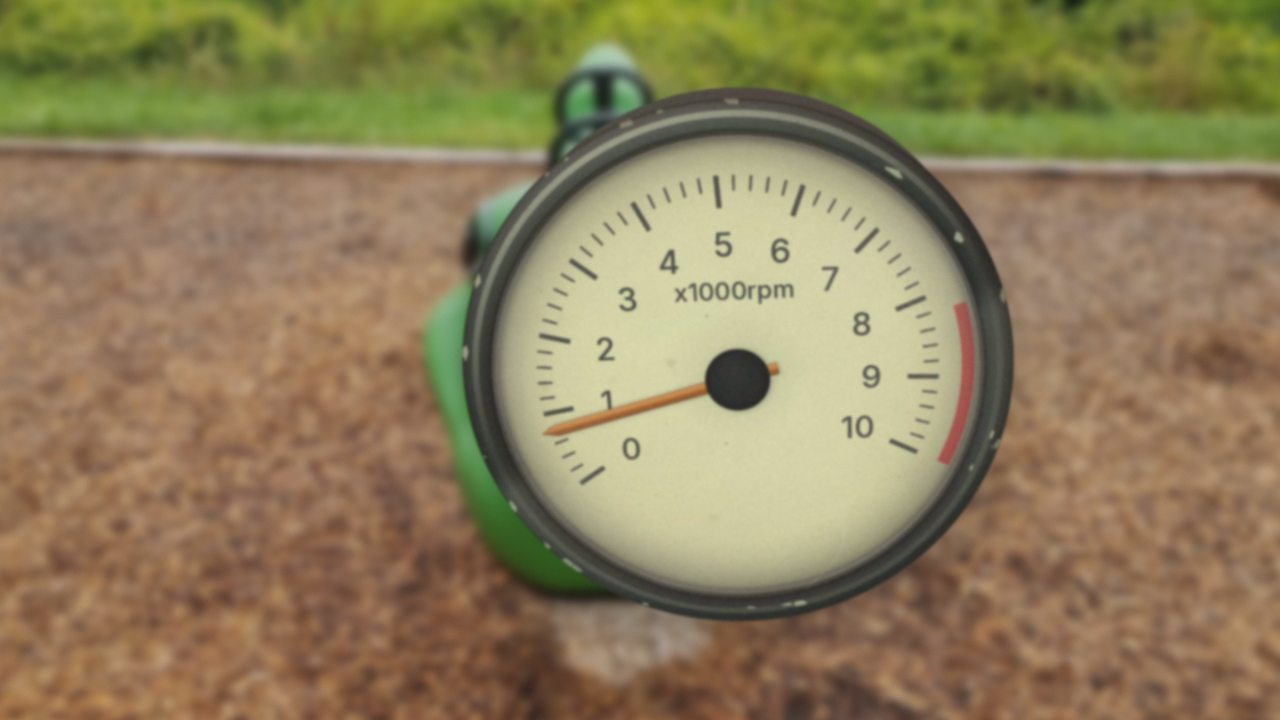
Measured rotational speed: 800 rpm
